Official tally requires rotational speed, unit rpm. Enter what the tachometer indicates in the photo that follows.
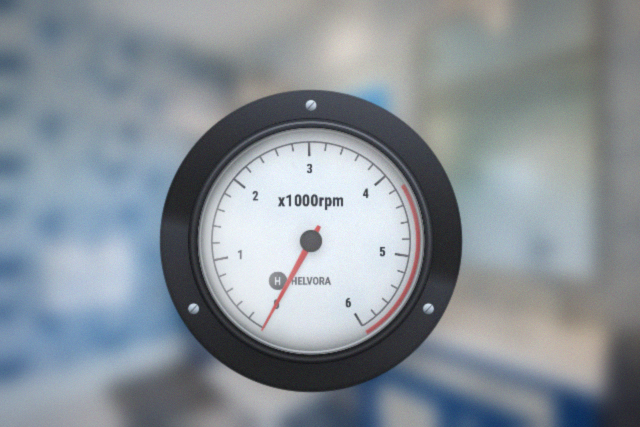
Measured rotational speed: 0 rpm
